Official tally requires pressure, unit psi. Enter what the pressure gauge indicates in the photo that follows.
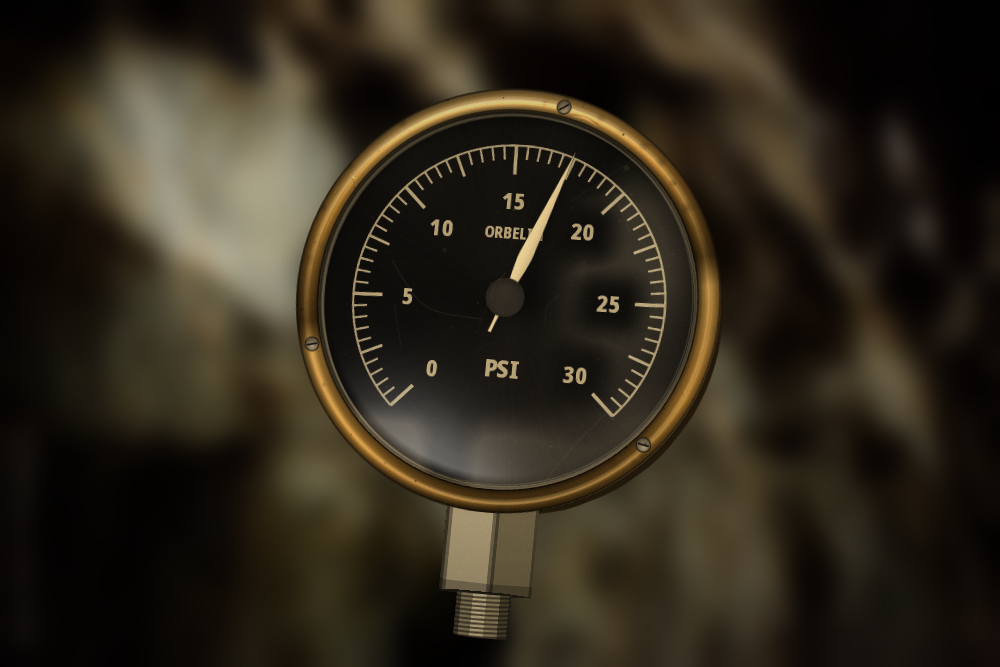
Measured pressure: 17.5 psi
